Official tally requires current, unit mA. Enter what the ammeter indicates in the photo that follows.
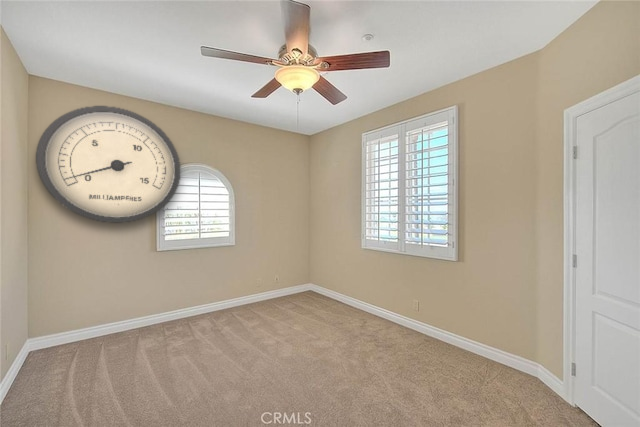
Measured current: 0.5 mA
